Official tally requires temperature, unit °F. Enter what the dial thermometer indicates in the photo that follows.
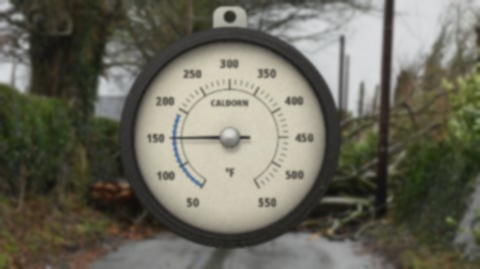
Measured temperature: 150 °F
